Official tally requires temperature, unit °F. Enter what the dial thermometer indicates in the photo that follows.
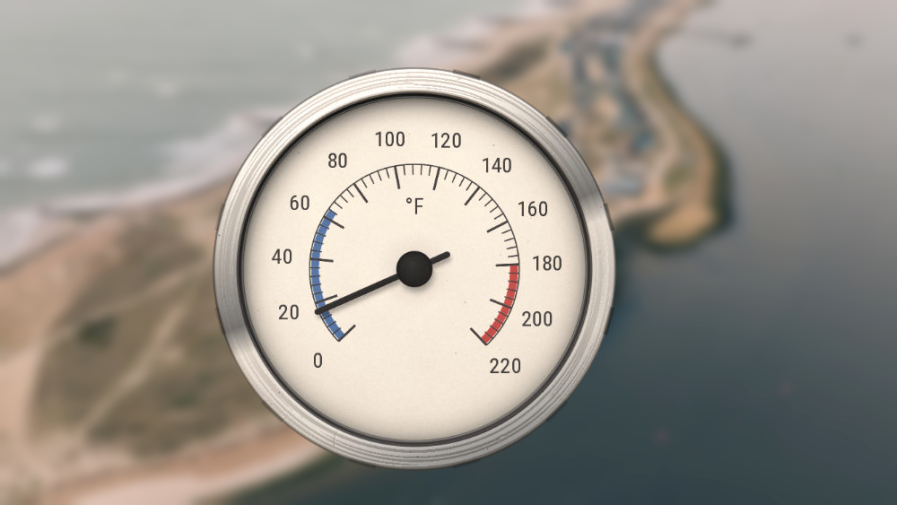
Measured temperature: 16 °F
